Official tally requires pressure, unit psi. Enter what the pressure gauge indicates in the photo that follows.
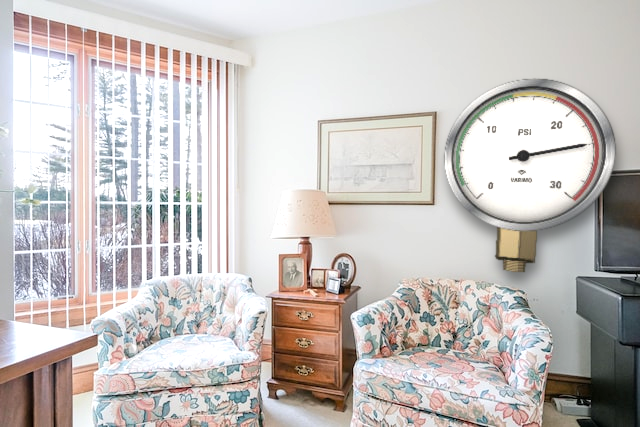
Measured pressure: 24 psi
